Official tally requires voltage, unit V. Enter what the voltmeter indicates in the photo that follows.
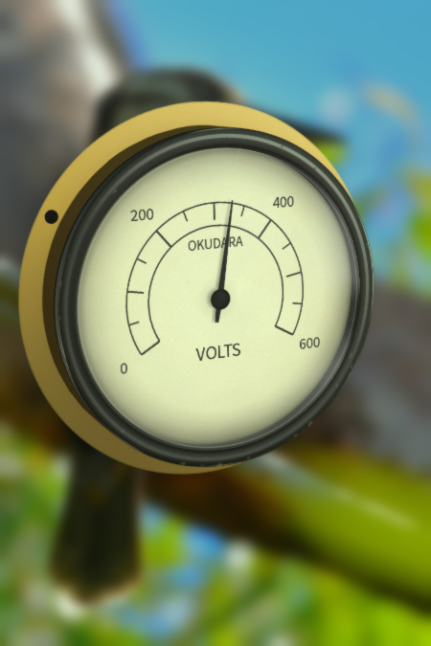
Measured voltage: 325 V
